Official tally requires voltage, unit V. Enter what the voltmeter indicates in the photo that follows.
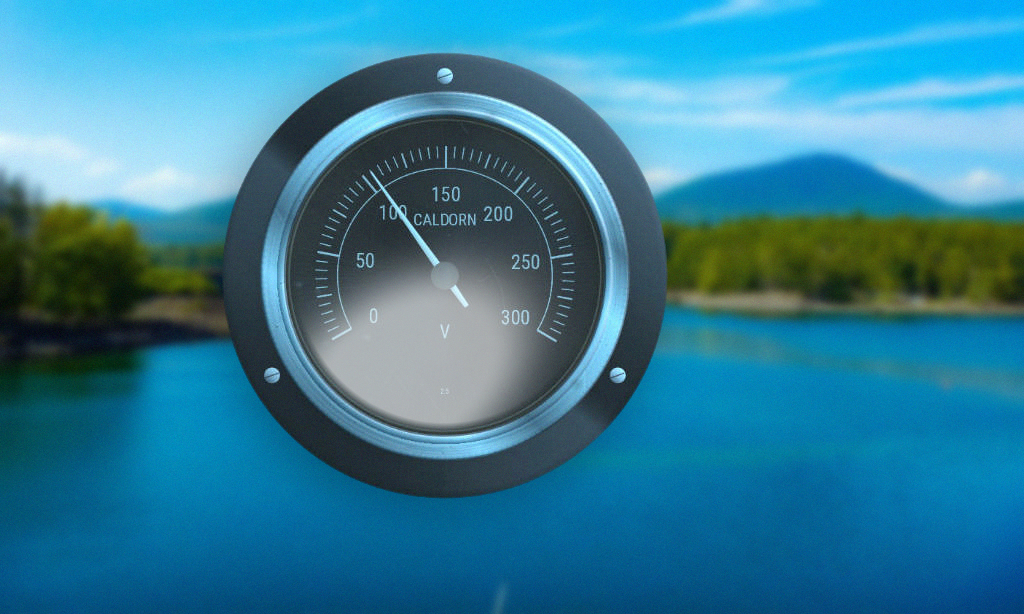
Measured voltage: 105 V
